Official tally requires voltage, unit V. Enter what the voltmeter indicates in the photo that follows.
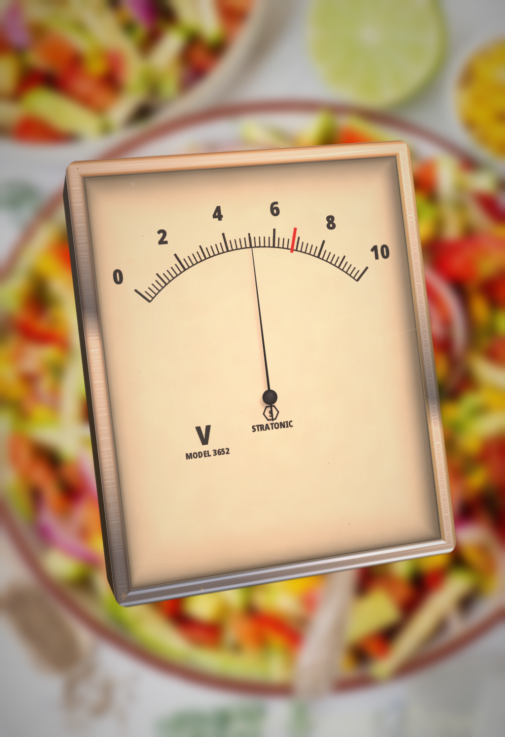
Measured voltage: 5 V
